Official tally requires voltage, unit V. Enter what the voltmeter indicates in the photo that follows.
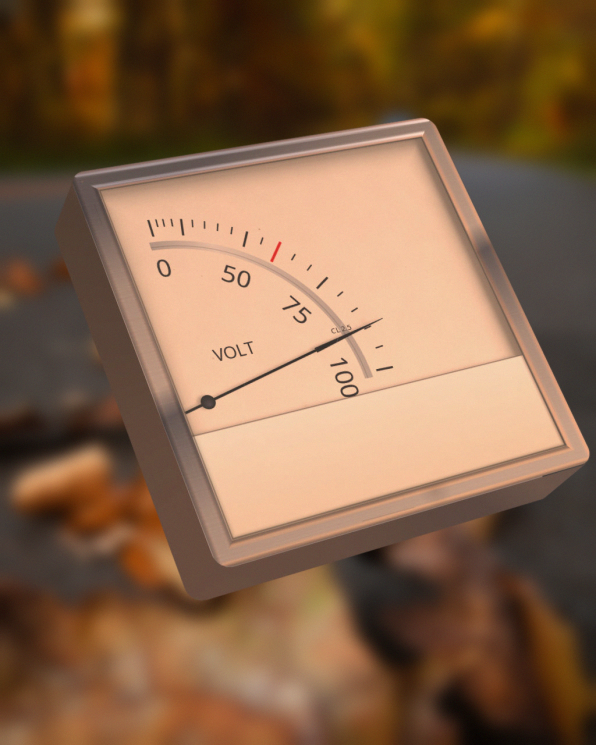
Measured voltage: 90 V
